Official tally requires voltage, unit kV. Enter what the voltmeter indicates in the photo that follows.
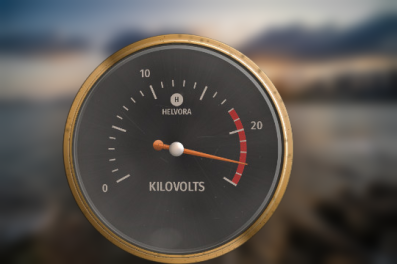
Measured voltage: 23 kV
